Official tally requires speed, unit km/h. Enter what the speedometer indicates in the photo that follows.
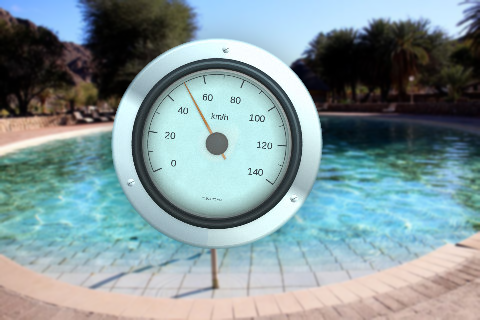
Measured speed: 50 km/h
